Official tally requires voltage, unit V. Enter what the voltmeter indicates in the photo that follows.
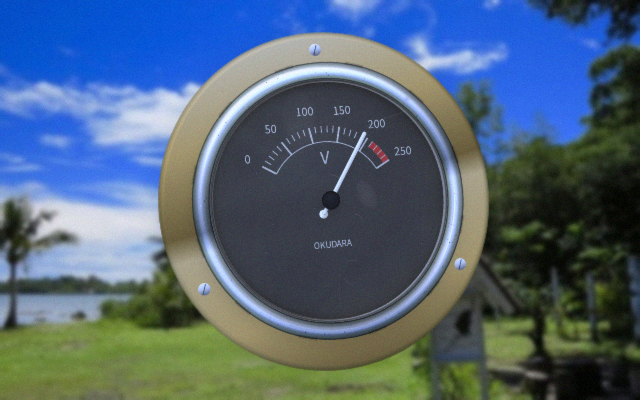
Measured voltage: 190 V
